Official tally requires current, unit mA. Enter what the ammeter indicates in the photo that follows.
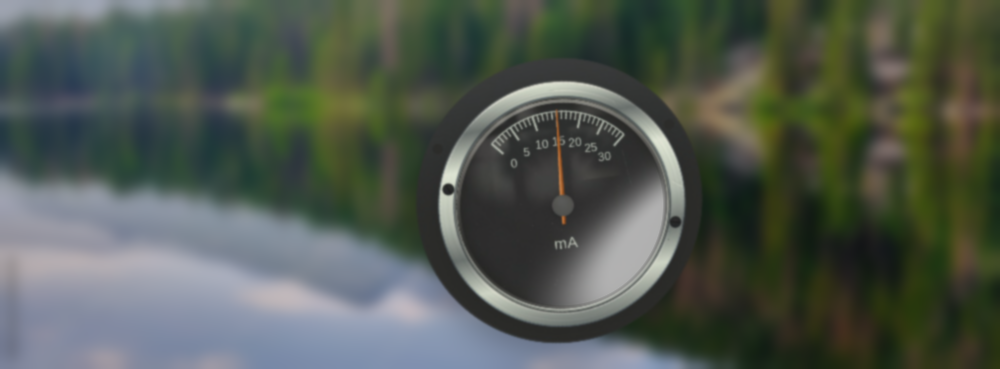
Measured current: 15 mA
